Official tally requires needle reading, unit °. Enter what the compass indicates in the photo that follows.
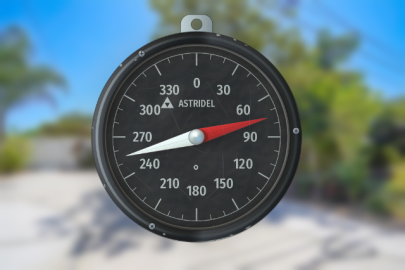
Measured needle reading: 75 °
